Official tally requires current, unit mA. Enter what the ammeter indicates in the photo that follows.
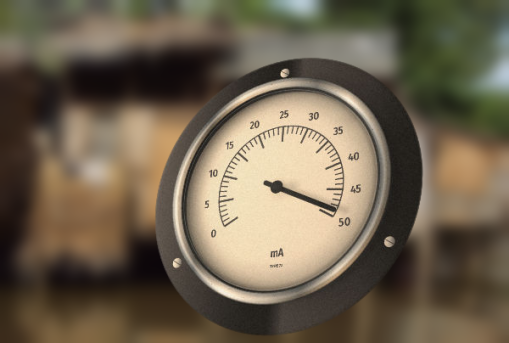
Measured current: 49 mA
